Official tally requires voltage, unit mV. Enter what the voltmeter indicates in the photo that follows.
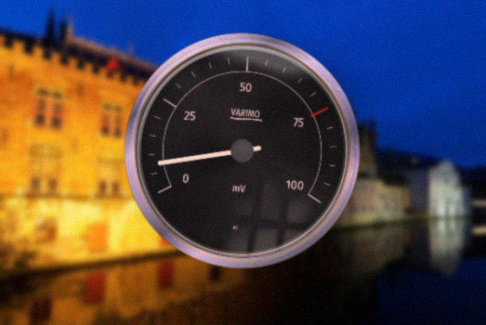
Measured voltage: 7.5 mV
